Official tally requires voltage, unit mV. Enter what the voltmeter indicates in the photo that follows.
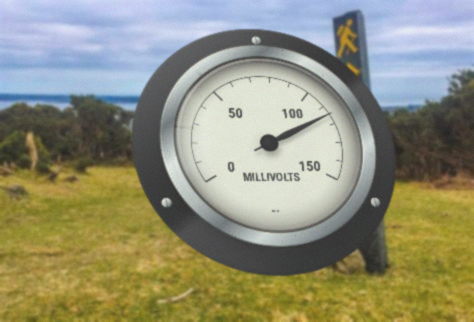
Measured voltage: 115 mV
